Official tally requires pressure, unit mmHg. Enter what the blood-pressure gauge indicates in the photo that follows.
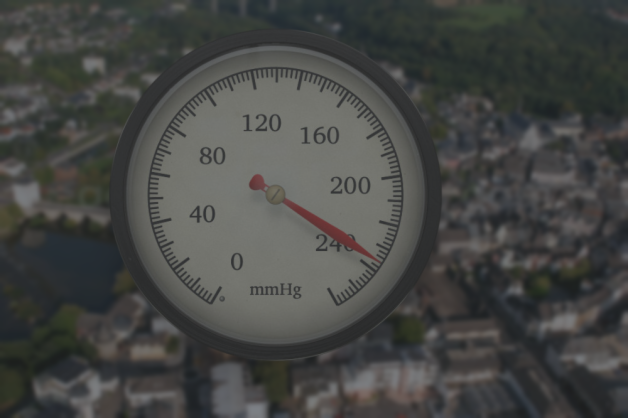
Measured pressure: 236 mmHg
